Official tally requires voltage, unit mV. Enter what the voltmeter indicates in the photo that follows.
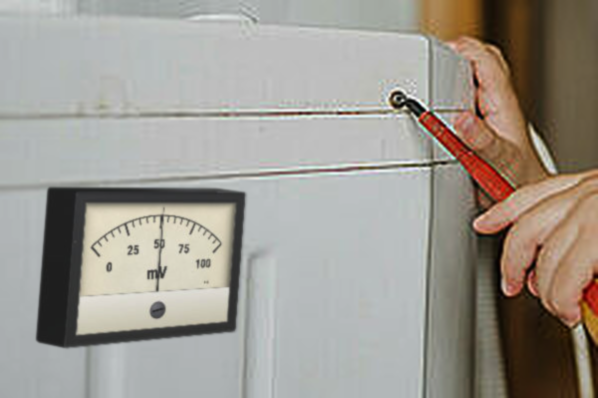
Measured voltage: 50 mV
